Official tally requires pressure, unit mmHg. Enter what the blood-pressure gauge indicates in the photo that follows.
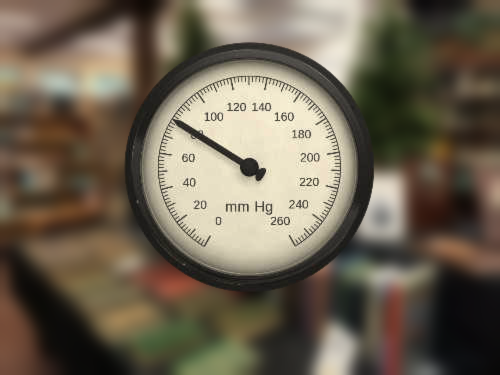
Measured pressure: 80 mmHg
